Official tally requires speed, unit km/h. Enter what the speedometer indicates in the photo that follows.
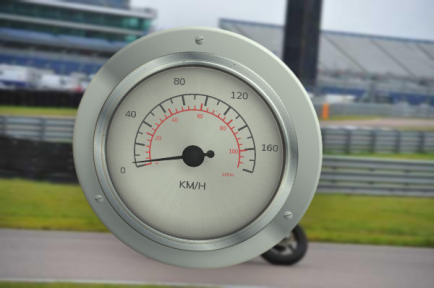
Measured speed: 5 km/h
